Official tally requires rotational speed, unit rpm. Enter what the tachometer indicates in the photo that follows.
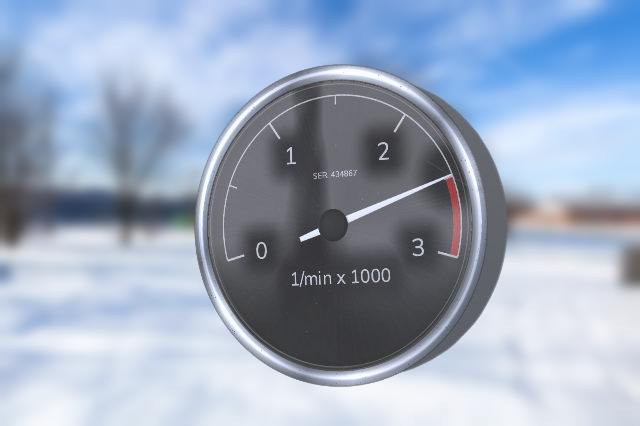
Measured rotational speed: 2500 rpm
